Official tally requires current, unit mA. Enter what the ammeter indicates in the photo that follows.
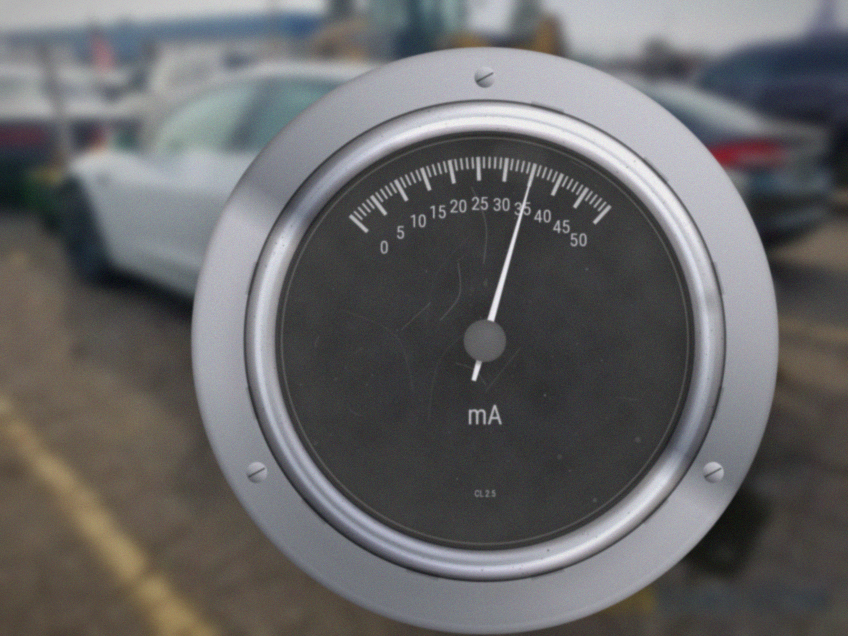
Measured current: 35 mA
